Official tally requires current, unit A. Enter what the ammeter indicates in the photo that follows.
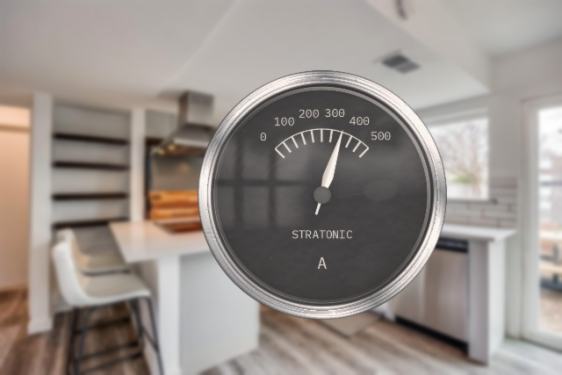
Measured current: 350 A
